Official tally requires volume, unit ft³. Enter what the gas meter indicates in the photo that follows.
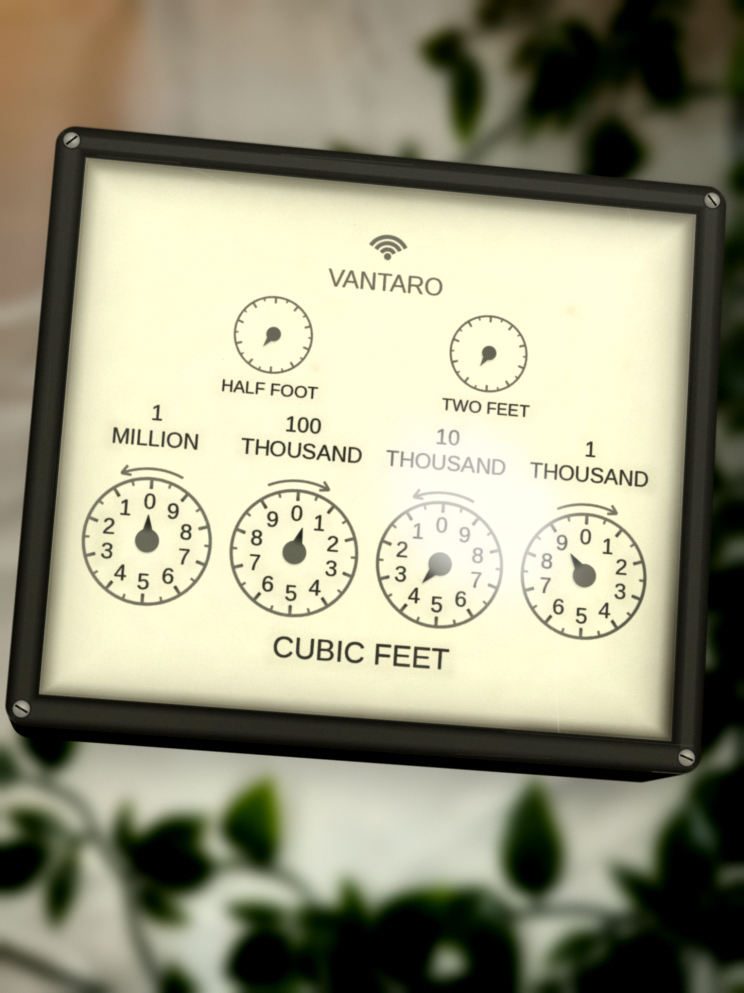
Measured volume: 3900 ft³
